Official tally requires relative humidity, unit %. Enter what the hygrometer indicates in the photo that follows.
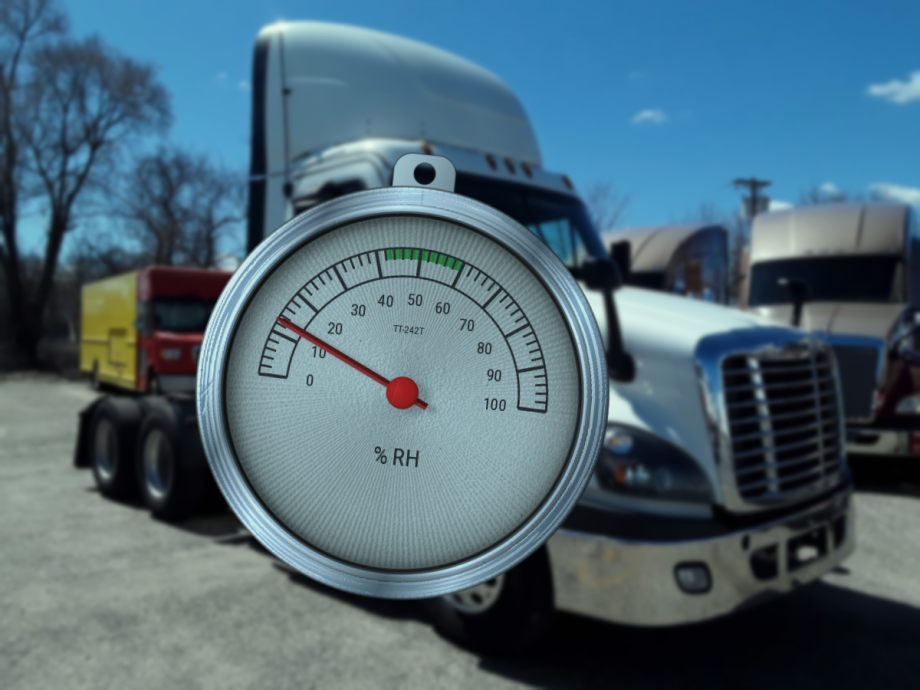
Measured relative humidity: 13 %
